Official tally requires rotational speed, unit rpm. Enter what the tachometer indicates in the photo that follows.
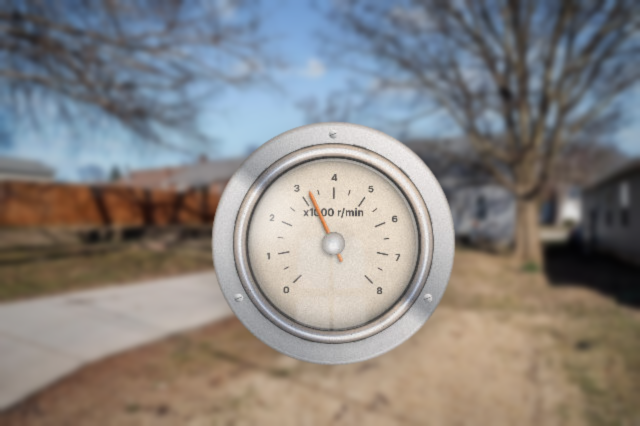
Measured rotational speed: 3250 rpm
